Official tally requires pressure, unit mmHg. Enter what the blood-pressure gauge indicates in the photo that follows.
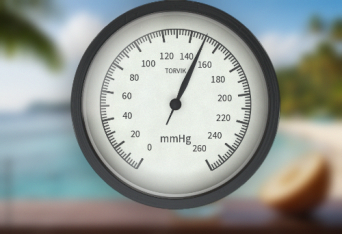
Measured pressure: 150 mmHg
